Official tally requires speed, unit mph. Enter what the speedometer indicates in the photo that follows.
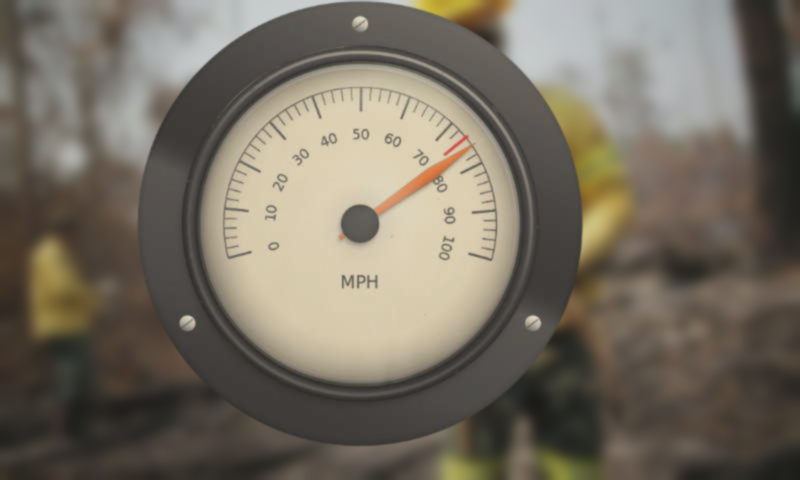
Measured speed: 76 mph
